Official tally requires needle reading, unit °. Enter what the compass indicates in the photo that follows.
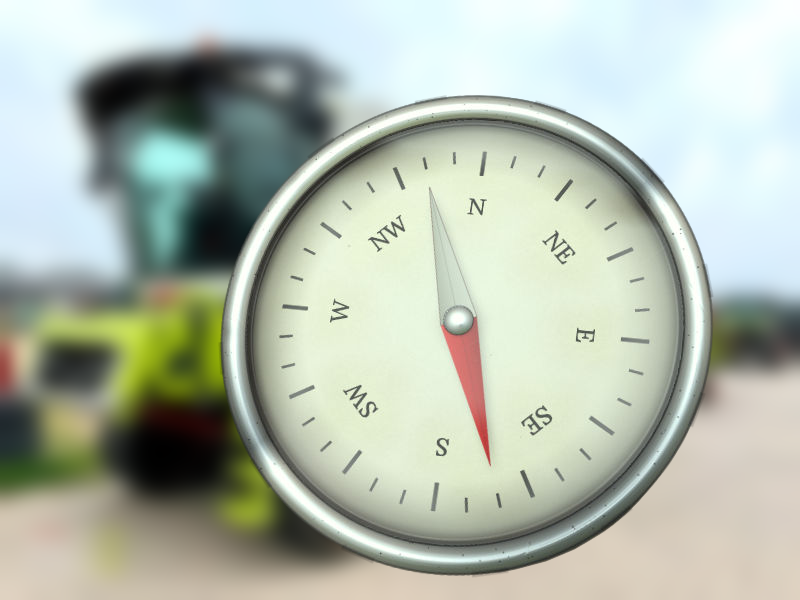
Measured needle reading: 160 °
